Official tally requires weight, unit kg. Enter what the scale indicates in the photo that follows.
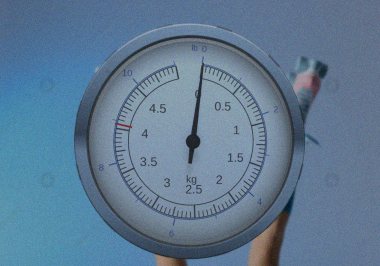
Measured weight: 0 kg
